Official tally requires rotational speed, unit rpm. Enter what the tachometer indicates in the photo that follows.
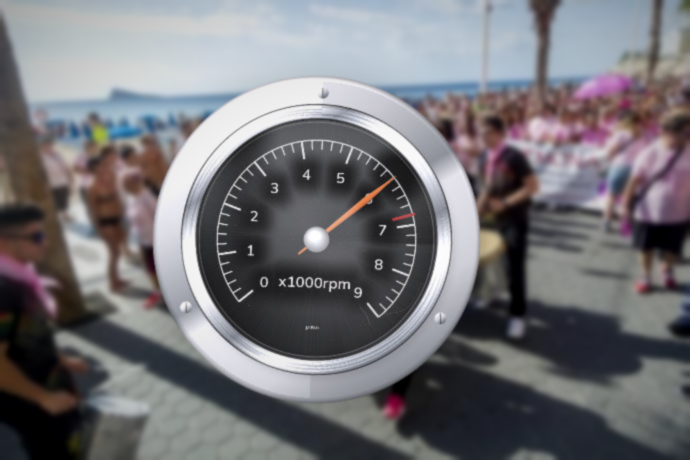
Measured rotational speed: 6000 rpm
